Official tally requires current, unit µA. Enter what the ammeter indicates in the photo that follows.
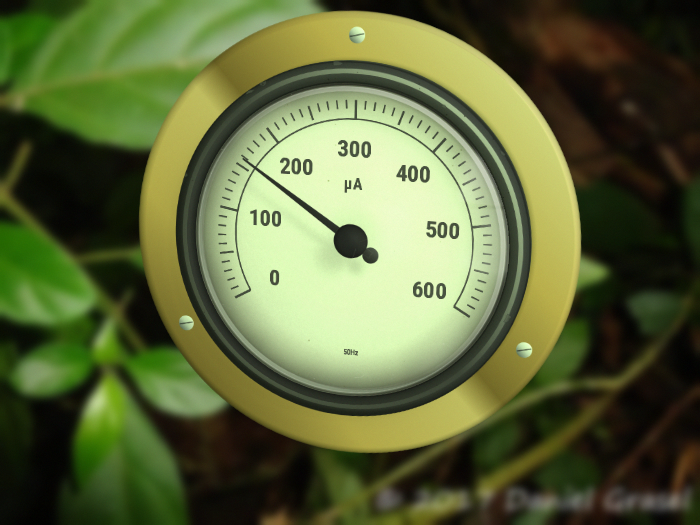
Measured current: 160 µA
